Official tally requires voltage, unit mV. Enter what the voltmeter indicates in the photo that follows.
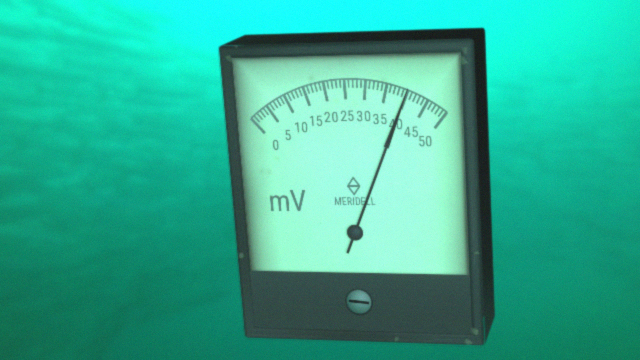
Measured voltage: 40 mV
